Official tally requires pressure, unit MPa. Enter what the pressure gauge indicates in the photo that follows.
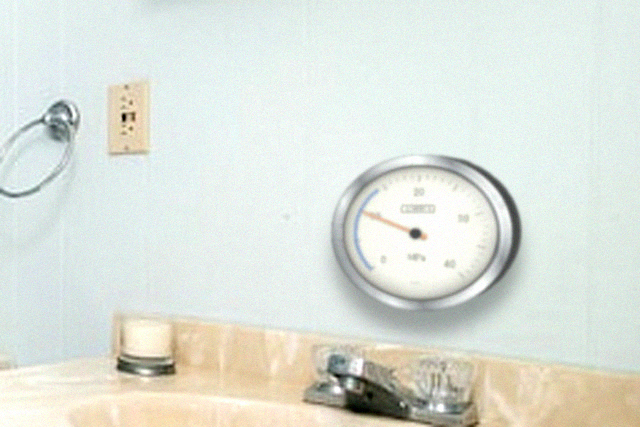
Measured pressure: 10 MPa
